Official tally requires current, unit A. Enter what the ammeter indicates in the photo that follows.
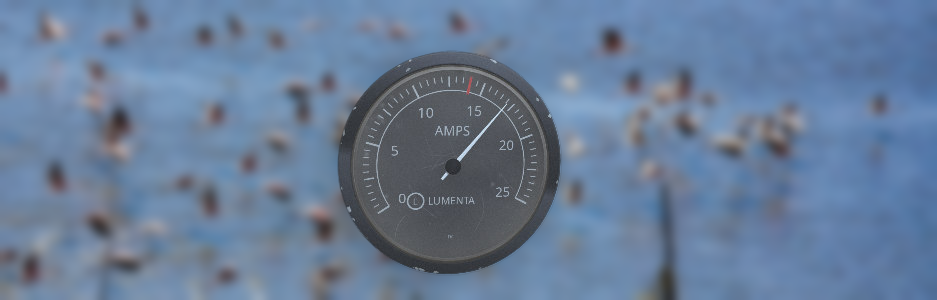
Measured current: 17 A
